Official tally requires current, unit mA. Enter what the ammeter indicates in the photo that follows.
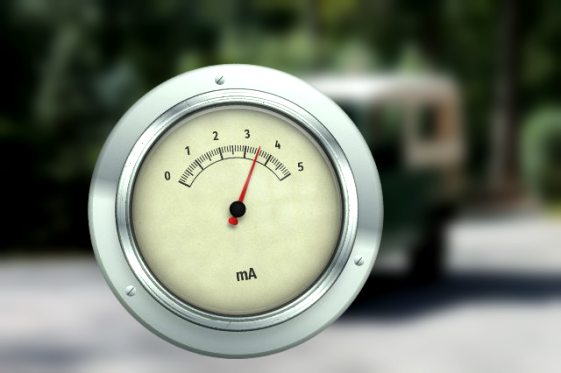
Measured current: 3.5 mA
